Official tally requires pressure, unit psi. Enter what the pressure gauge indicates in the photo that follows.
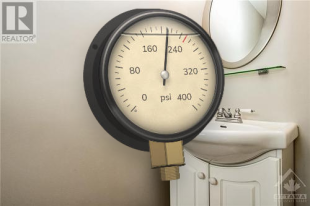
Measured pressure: 210 psi
